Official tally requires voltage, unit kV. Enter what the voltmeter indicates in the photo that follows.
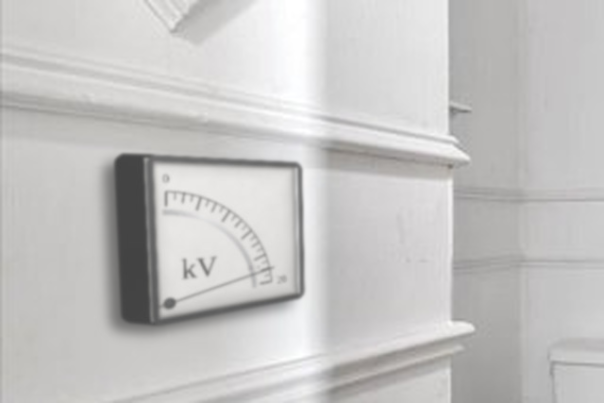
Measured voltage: 18 kV
